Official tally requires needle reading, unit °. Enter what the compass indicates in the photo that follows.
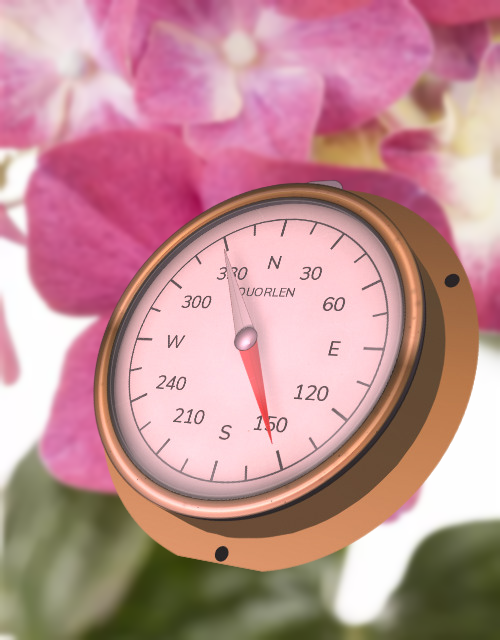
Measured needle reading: 150 °
